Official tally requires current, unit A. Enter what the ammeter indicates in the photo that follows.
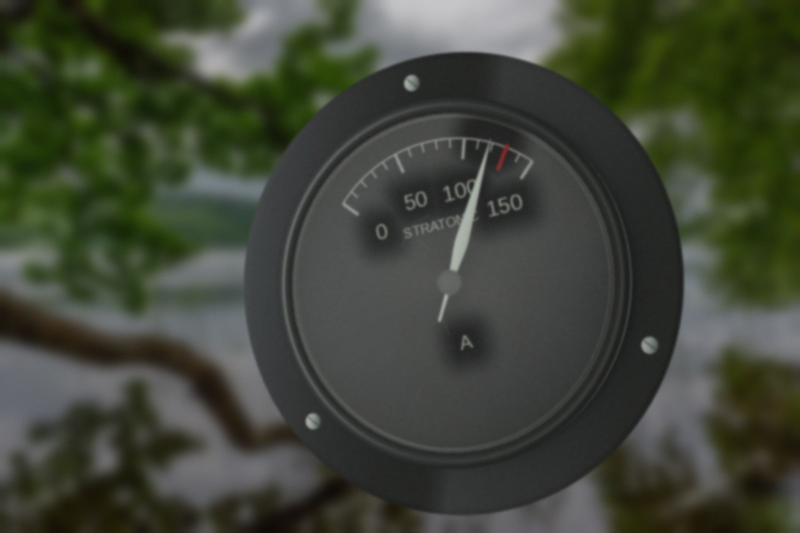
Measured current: 120 A
